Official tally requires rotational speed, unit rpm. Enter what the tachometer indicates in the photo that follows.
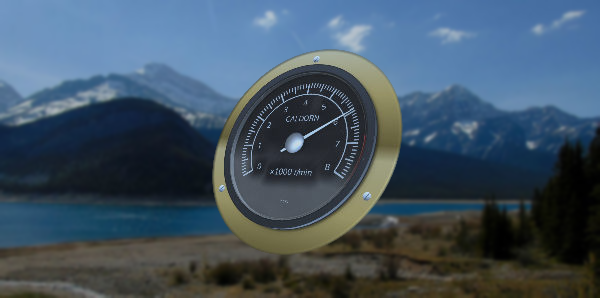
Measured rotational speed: 6000 rpm
